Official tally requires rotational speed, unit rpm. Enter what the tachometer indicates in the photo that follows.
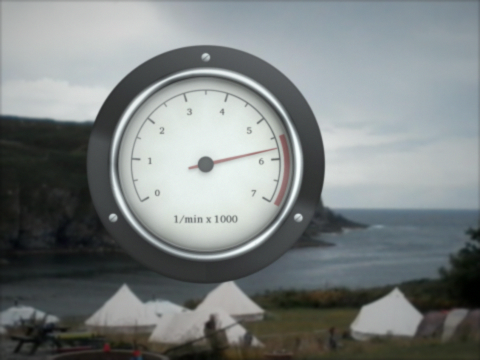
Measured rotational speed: 5750 rpm
